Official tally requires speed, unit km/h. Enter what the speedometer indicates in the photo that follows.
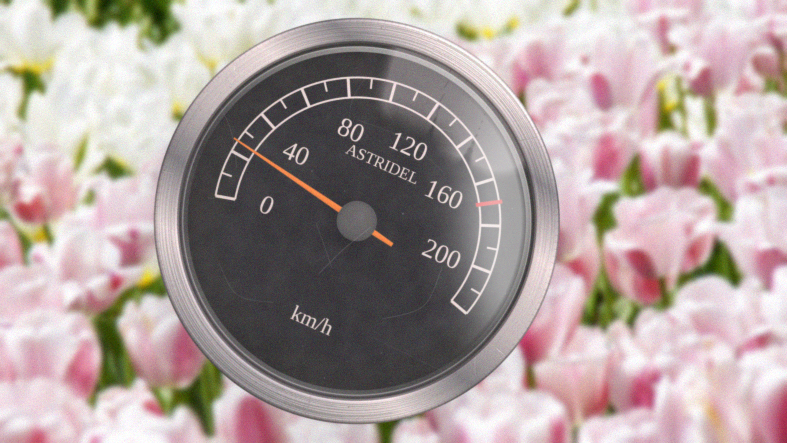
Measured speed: 25 km/h
